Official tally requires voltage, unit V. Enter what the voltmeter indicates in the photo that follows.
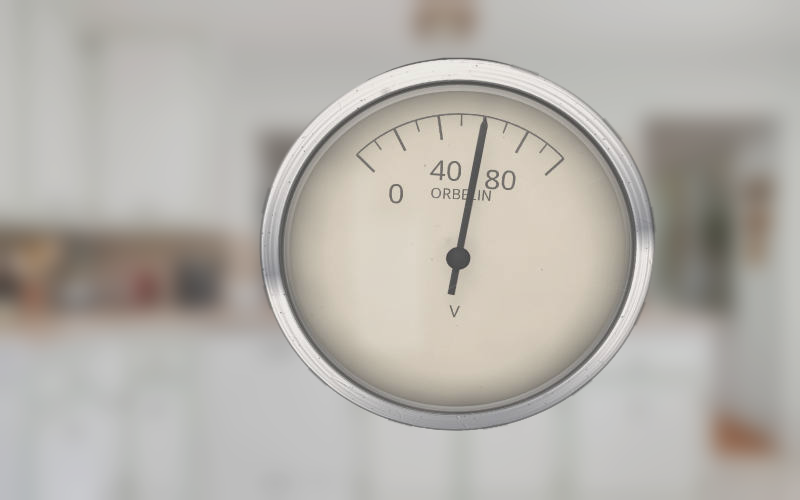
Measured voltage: 60 V
